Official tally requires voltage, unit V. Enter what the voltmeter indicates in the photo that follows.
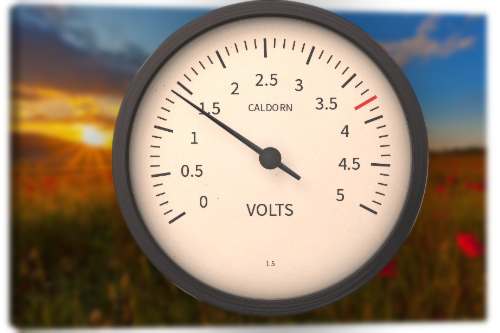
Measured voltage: 1.4 V
